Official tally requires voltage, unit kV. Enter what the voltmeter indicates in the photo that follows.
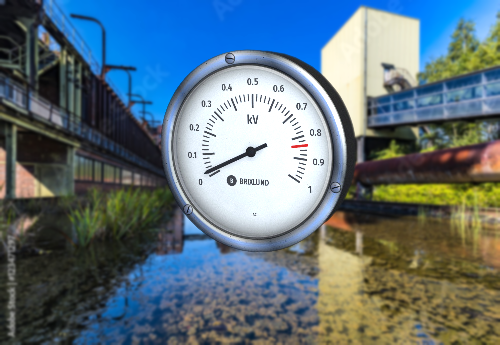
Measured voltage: 0.02 kV
